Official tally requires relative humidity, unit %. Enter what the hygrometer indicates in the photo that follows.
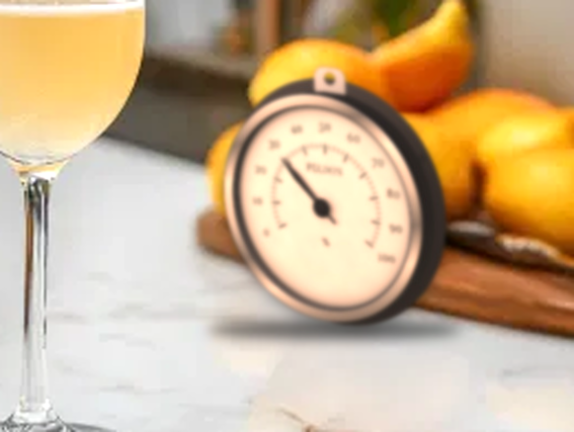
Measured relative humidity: 30 %
